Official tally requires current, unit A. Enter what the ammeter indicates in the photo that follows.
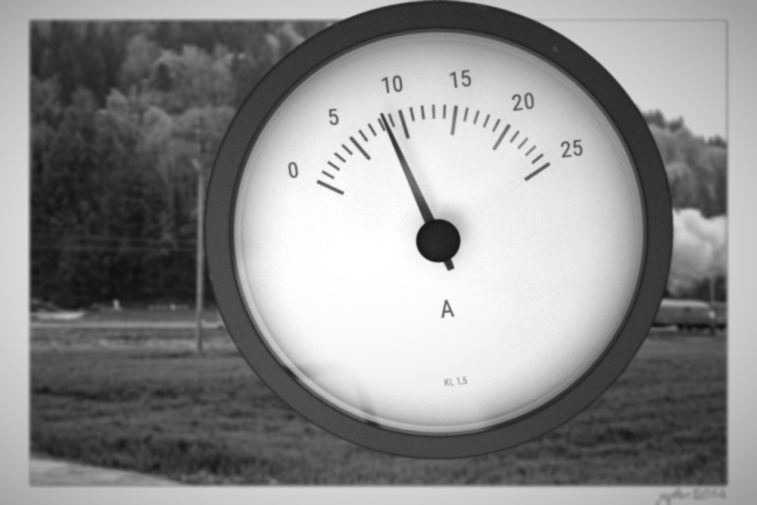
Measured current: 8.5 A
